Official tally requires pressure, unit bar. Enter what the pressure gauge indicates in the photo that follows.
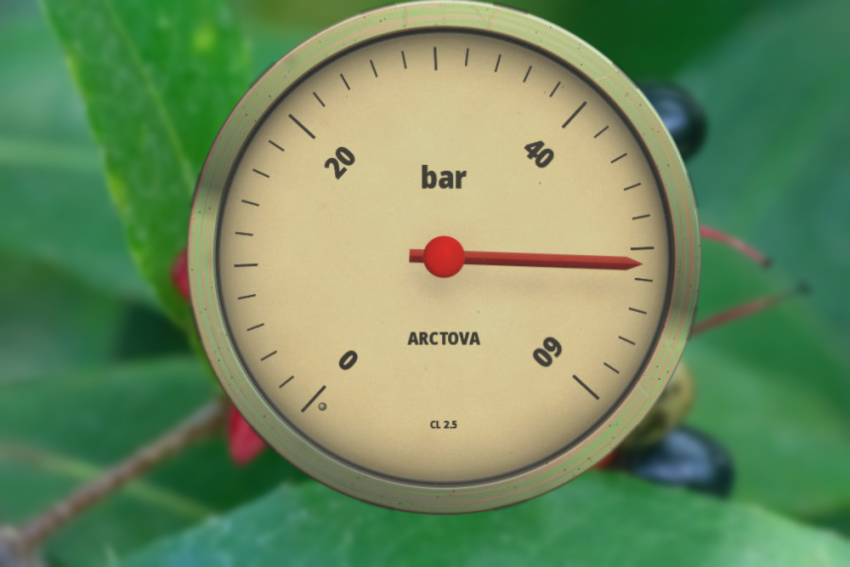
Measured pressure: 51 bar
